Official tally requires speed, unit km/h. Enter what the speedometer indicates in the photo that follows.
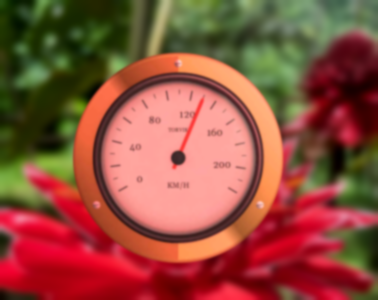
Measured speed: 130 km/h
